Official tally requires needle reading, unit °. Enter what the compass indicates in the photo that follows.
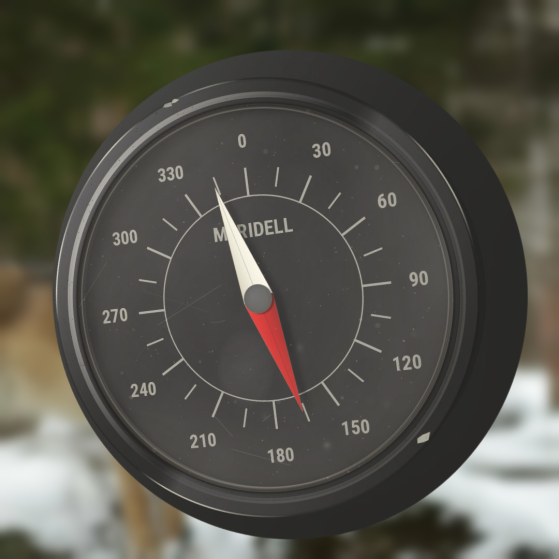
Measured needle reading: 165 °
